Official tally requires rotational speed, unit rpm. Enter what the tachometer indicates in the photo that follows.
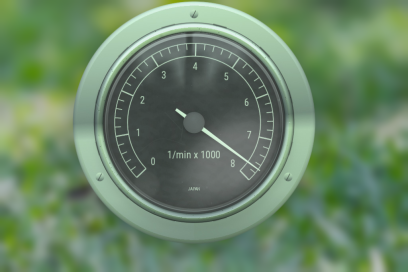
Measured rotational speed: 7700 rpm
